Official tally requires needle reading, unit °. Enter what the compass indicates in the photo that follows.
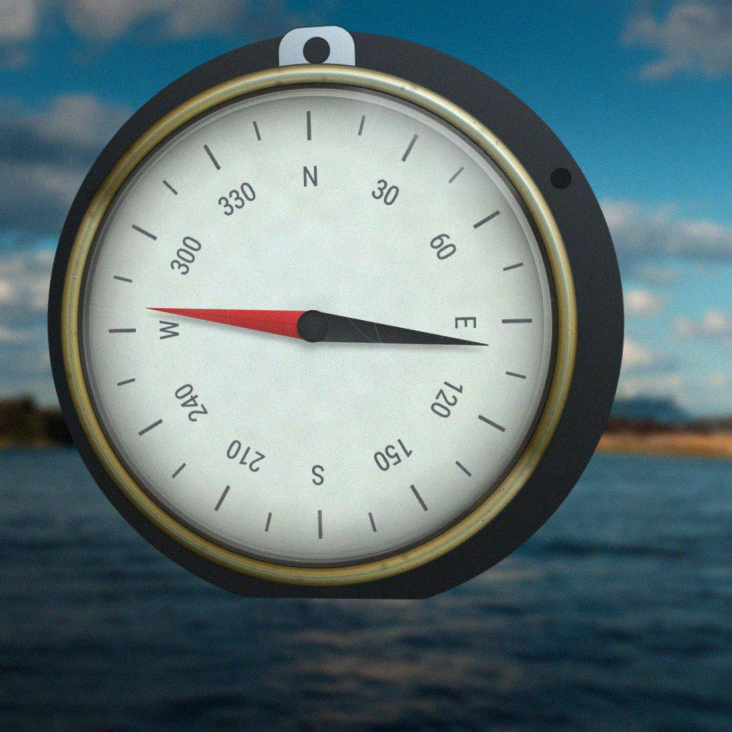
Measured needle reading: 277.5 °
